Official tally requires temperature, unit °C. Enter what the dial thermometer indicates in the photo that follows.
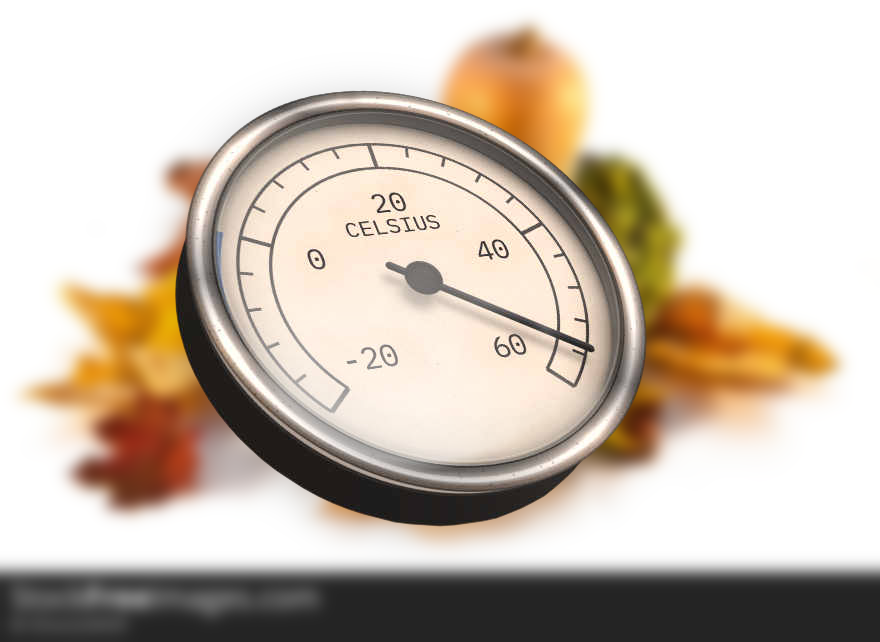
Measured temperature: 56 °C
